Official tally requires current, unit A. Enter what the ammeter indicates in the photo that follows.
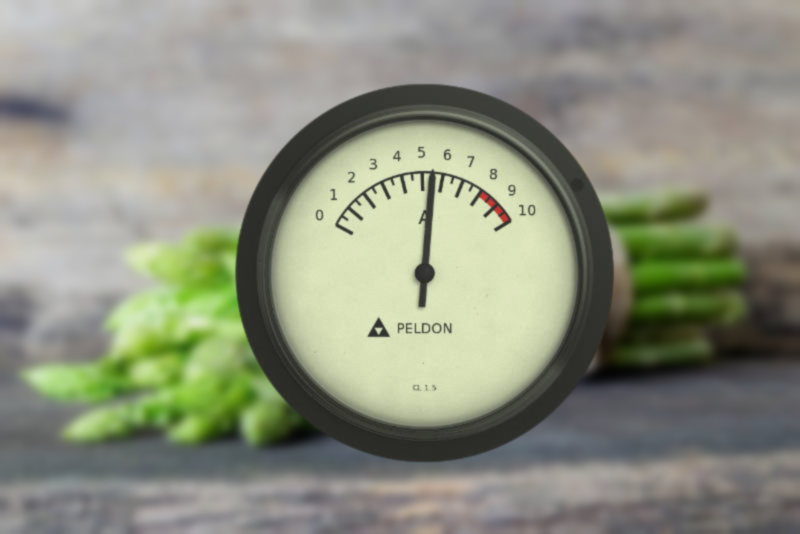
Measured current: 5.5 A
